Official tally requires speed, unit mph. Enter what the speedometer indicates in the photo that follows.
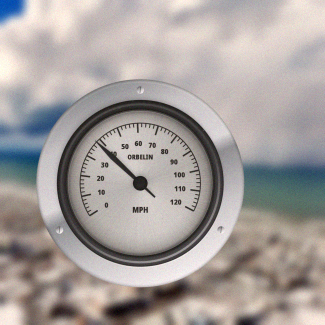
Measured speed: 38 mph
